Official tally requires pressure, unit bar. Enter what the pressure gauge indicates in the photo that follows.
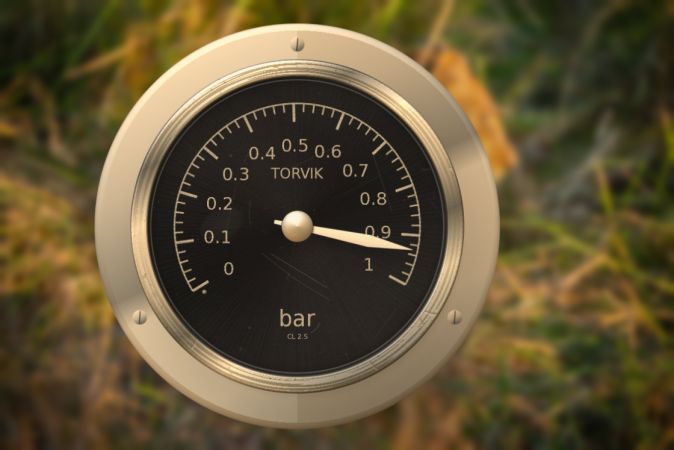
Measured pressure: 0.93 bar
